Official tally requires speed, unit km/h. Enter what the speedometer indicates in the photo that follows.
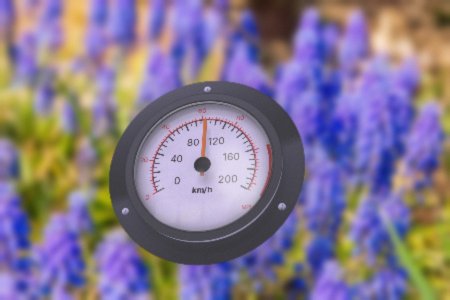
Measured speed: 100 km/h
